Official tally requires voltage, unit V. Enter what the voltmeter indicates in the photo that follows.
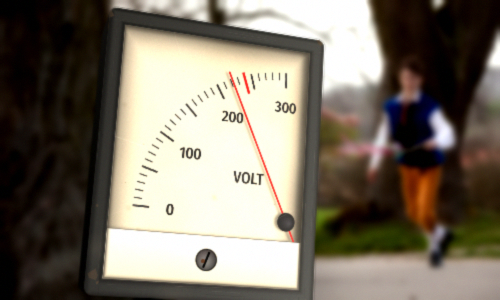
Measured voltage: 220 V
